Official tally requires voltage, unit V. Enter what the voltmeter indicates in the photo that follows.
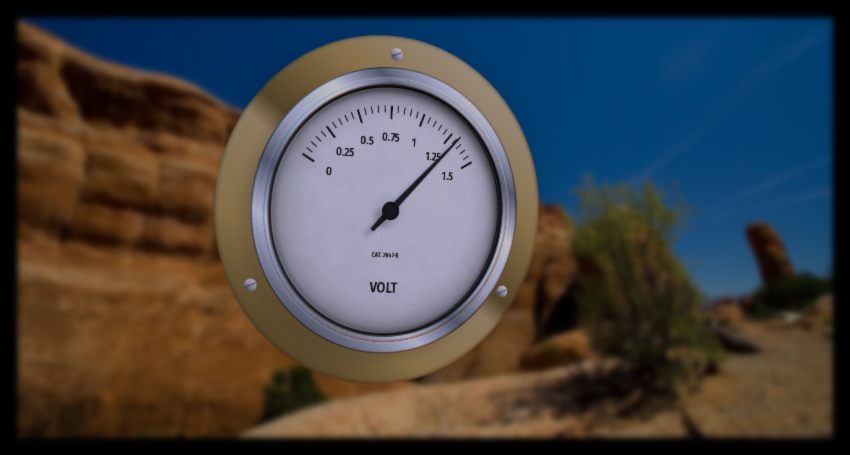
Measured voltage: 1.3 V
